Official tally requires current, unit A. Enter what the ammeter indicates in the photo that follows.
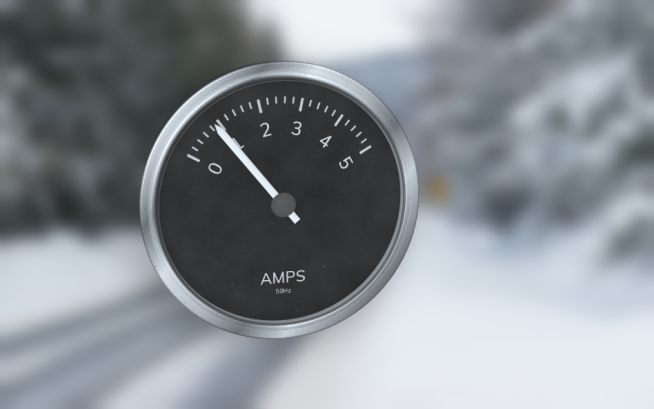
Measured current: 0.9 A
